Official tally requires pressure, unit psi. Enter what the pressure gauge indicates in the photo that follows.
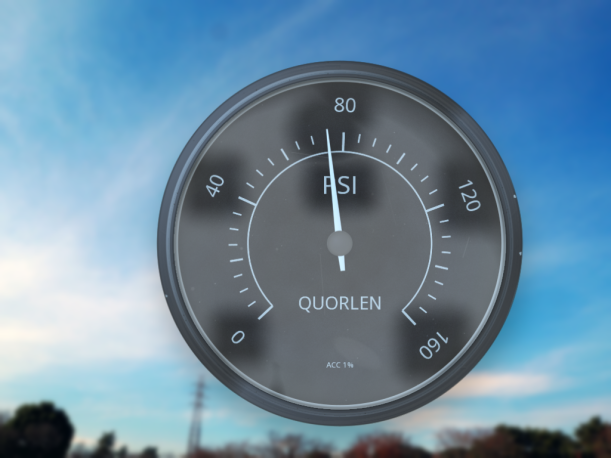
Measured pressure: 75 psi
